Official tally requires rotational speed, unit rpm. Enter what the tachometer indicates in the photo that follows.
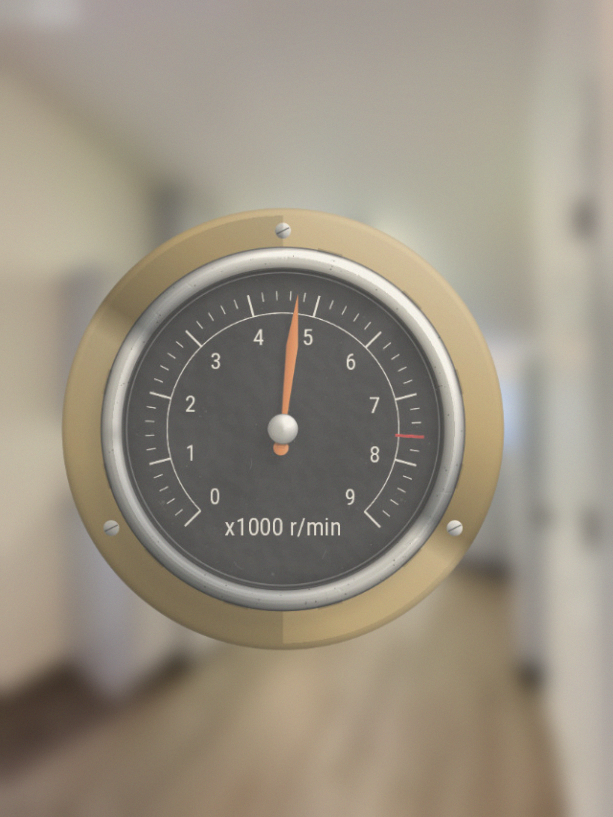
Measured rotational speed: 4700 rpm
